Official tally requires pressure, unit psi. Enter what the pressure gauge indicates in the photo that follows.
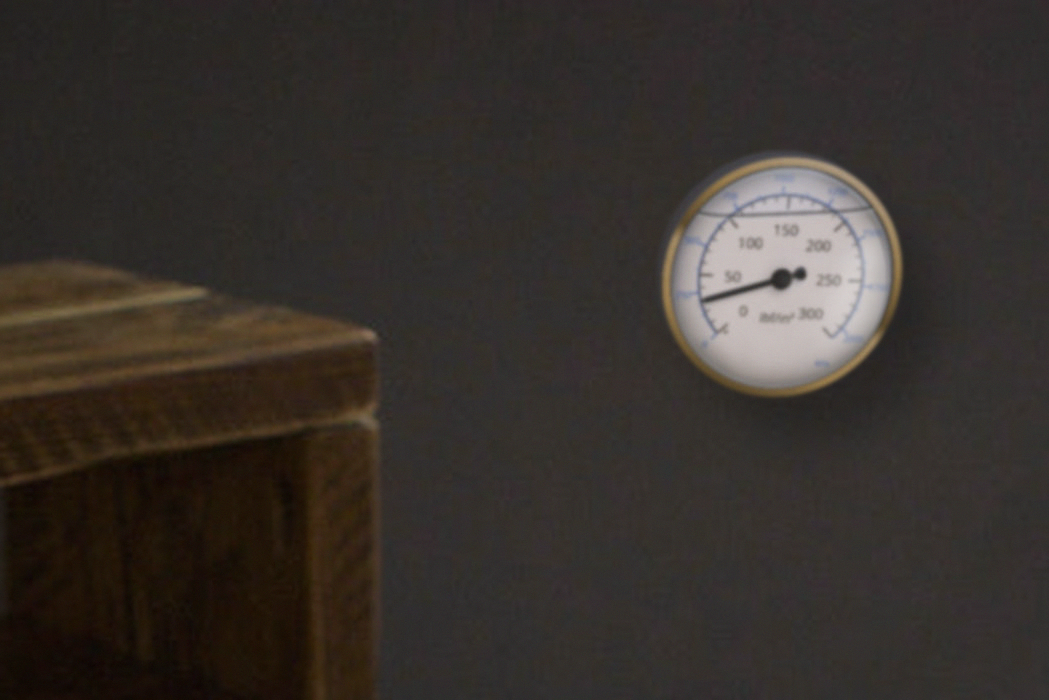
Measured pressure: 30 psi
